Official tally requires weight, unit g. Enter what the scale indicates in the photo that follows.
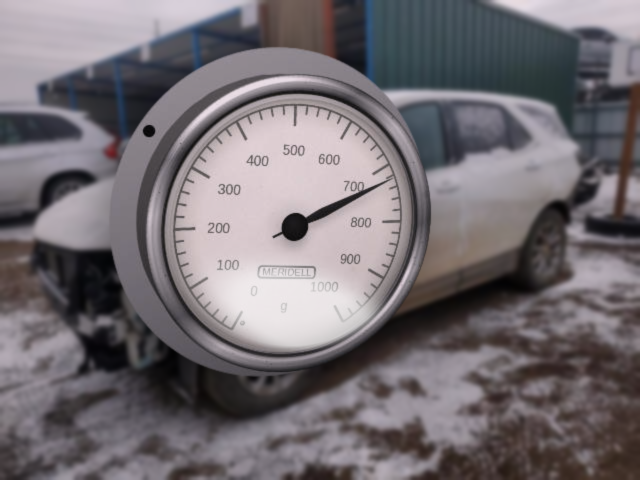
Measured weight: 720 g
